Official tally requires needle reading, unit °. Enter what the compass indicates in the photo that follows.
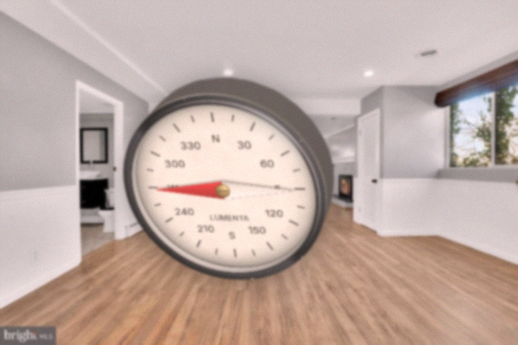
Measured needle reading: 270 °
